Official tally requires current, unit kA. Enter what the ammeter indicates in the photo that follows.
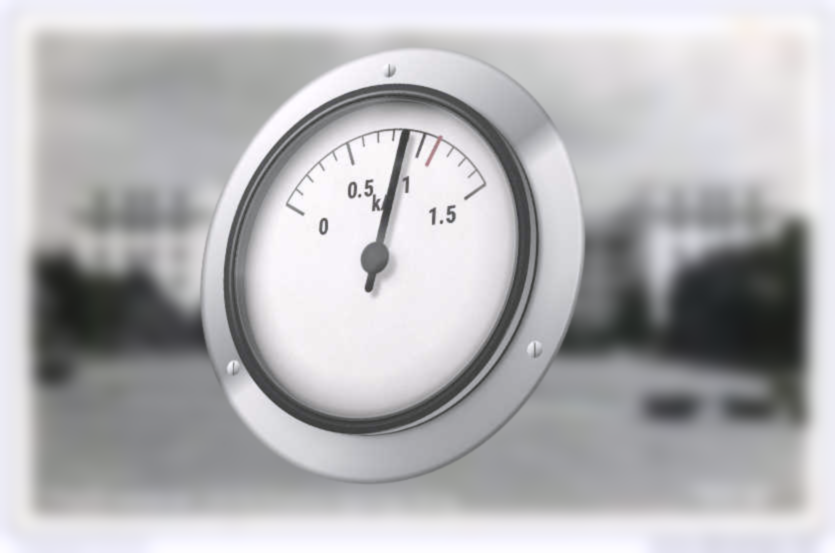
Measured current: 0.9 kA
